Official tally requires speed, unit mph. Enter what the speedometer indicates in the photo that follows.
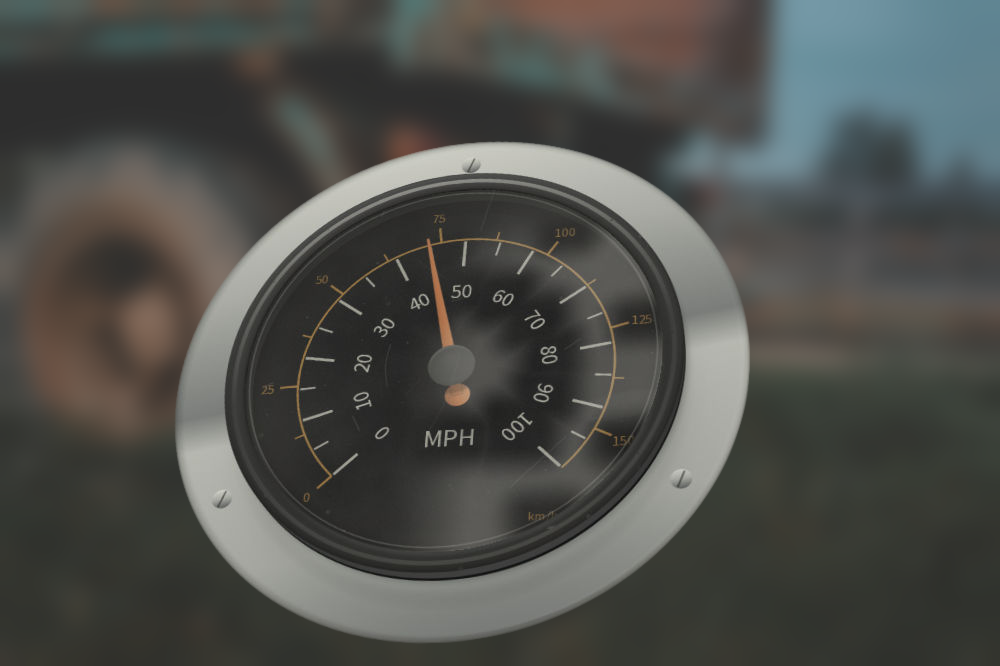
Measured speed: 45 mph
